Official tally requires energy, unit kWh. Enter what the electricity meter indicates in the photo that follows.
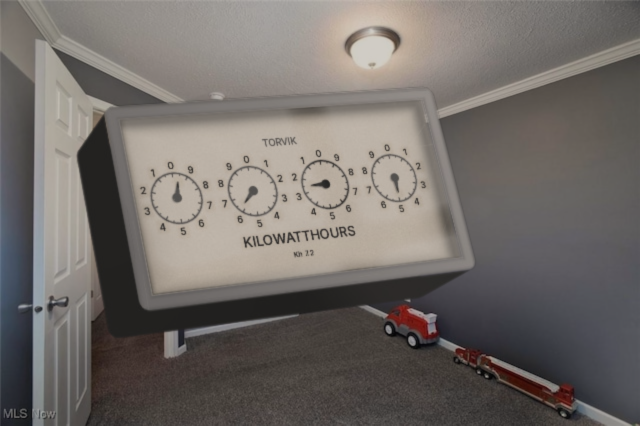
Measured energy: 9625 kWh
